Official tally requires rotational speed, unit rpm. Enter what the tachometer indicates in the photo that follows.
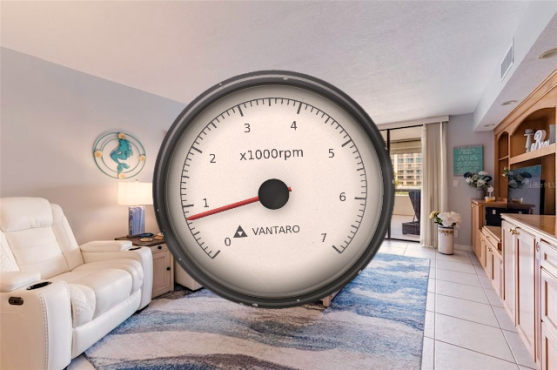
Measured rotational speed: 800 rpm
